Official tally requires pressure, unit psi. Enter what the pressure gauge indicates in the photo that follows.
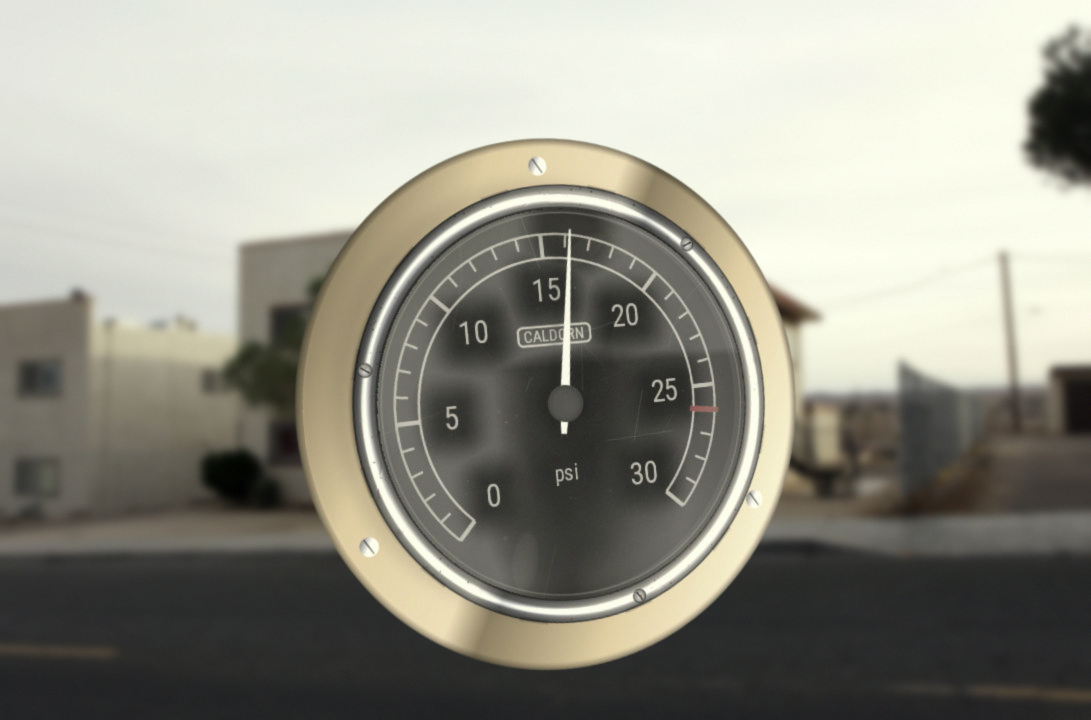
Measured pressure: 16 psi
